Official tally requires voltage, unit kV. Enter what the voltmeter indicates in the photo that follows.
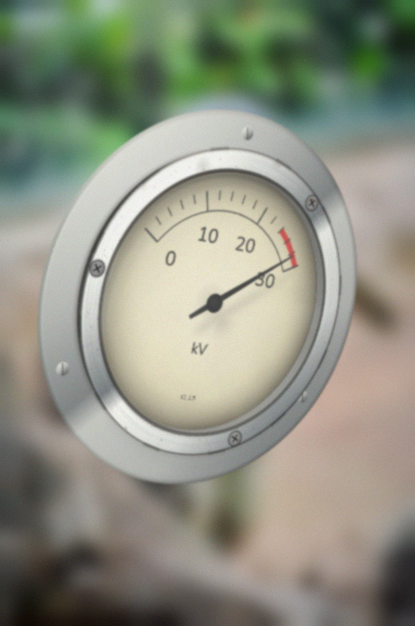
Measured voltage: 28 kV
